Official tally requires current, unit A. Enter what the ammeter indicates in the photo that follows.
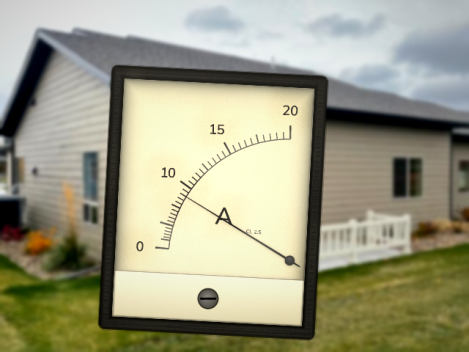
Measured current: 9 A
